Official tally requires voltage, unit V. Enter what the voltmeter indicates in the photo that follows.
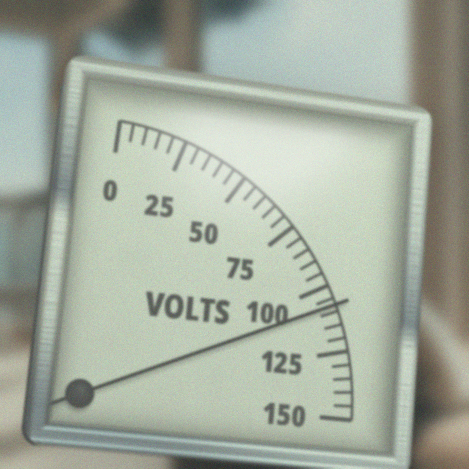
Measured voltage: 107.5 V
